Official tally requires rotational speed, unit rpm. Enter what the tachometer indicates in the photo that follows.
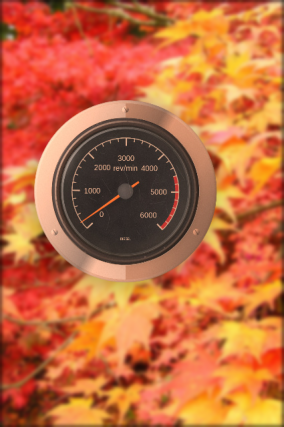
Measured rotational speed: 200 rpm
